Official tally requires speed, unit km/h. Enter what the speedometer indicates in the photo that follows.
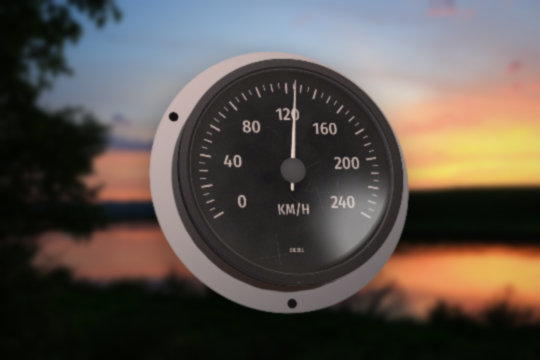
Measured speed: 125 km/h
